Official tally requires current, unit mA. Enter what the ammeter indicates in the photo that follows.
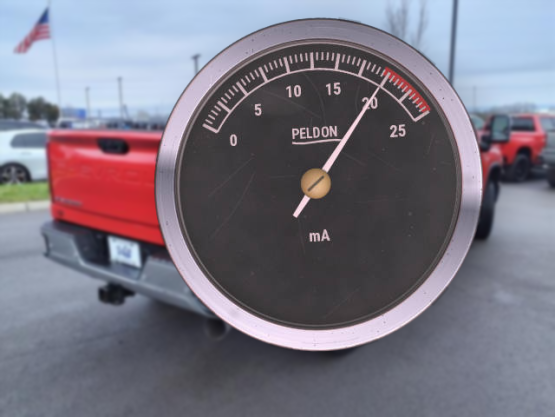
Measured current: 20 mA
